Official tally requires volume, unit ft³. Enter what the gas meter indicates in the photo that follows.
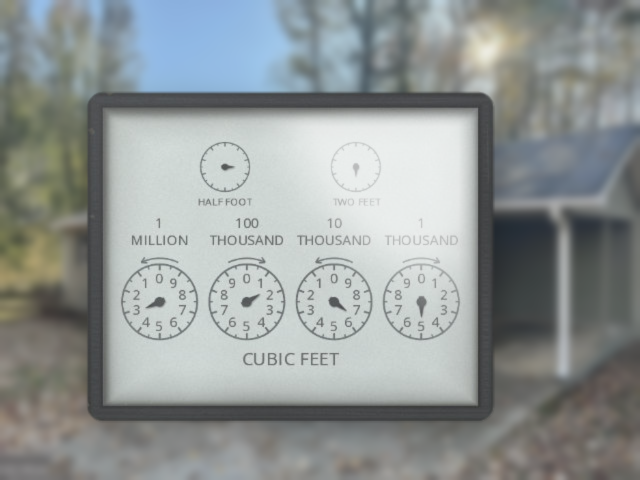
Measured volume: 316500 ft³
